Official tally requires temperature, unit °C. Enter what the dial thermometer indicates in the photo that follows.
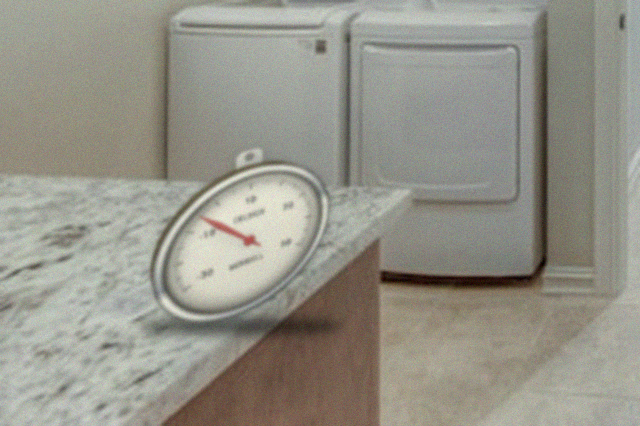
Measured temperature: -5 °C
